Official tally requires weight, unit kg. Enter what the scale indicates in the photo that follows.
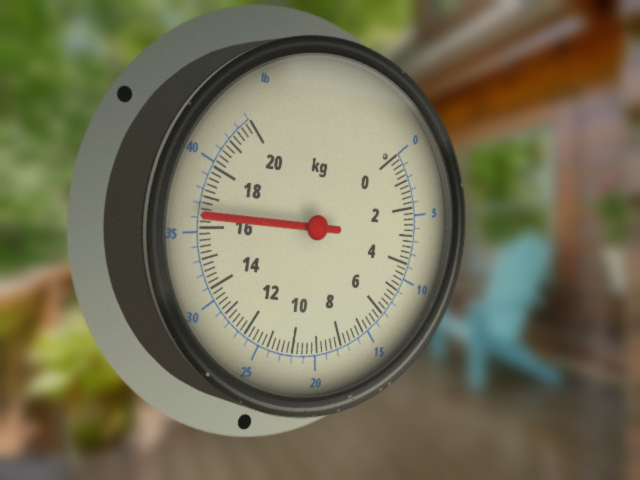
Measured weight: 16.4 kg
